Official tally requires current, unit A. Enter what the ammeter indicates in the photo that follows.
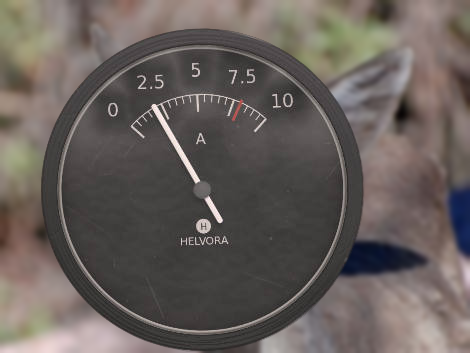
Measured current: 2 A
